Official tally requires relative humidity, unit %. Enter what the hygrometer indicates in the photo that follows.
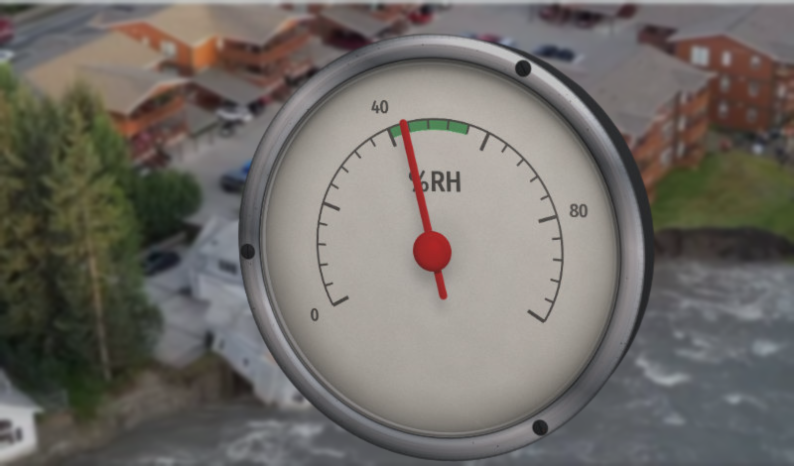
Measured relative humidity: 44 %
